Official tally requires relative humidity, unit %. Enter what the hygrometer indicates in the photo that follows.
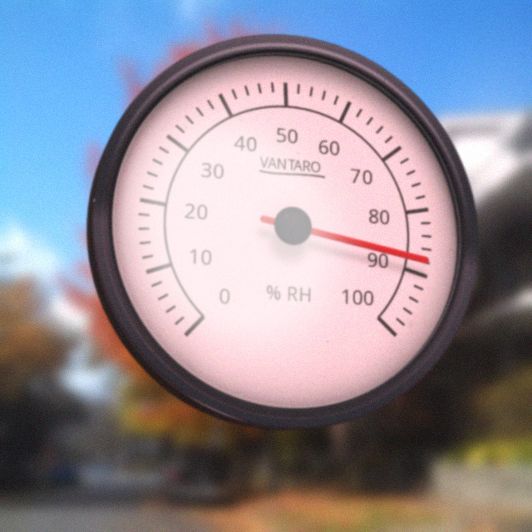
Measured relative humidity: 88 %
